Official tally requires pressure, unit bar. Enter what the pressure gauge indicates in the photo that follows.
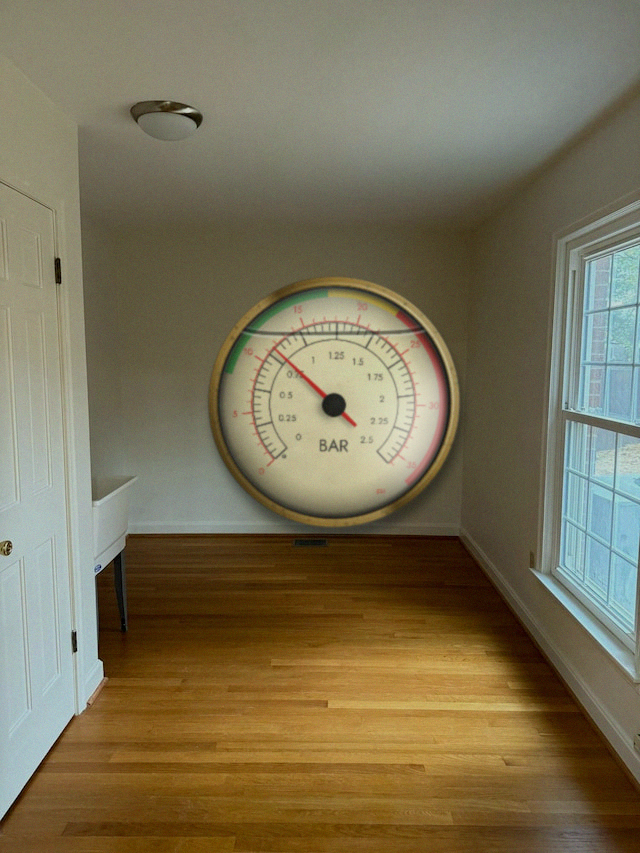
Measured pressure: 0.8 bar
